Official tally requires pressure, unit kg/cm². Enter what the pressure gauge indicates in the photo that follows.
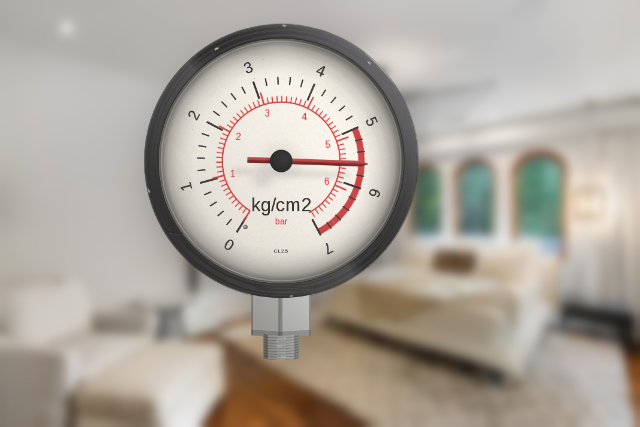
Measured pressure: 5.6 kg/cm²
